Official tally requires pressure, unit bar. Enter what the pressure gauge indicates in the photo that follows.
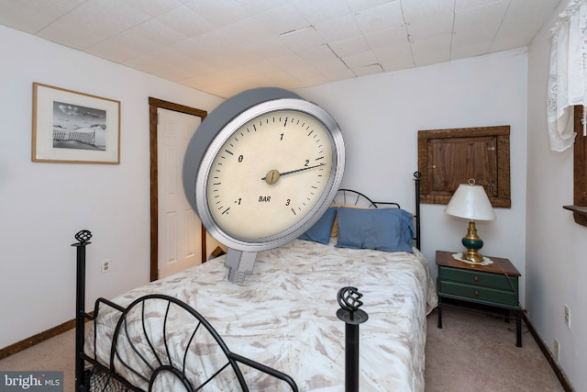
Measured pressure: 2.1 bar
